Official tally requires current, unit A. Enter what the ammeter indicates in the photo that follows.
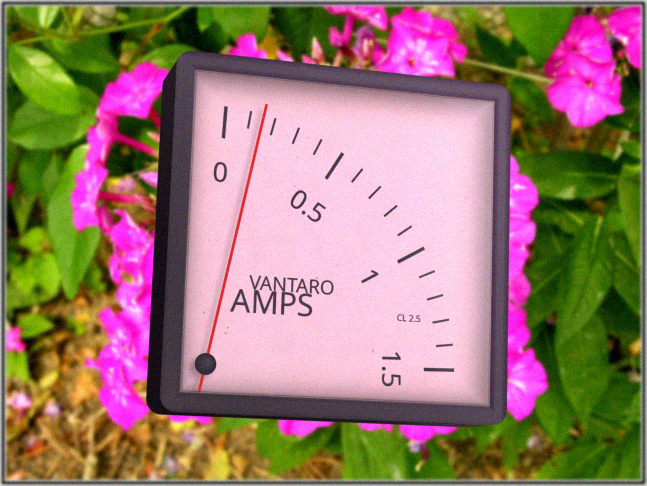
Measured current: 0.15 A
